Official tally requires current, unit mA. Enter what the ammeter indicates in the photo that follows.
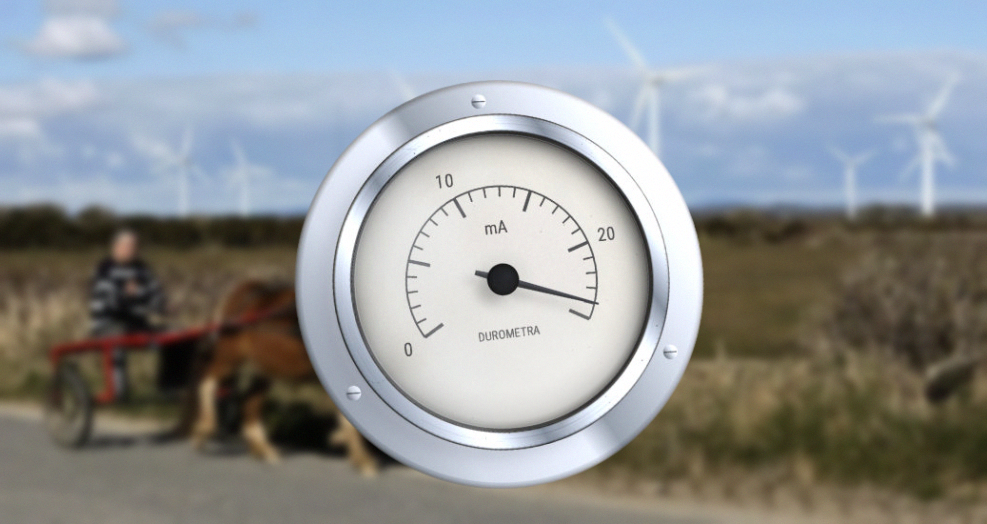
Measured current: 24 mA
